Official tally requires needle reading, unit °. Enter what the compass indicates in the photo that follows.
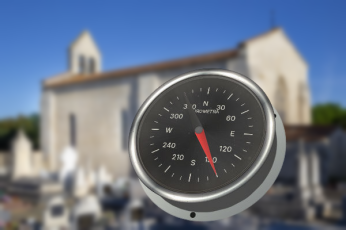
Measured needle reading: 150 °
